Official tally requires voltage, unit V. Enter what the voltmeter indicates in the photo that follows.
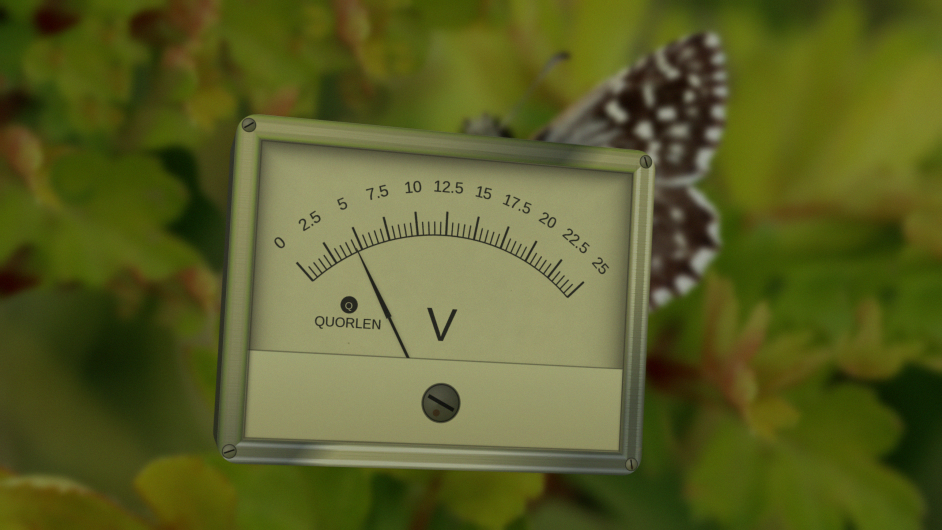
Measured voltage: 4.5 V
